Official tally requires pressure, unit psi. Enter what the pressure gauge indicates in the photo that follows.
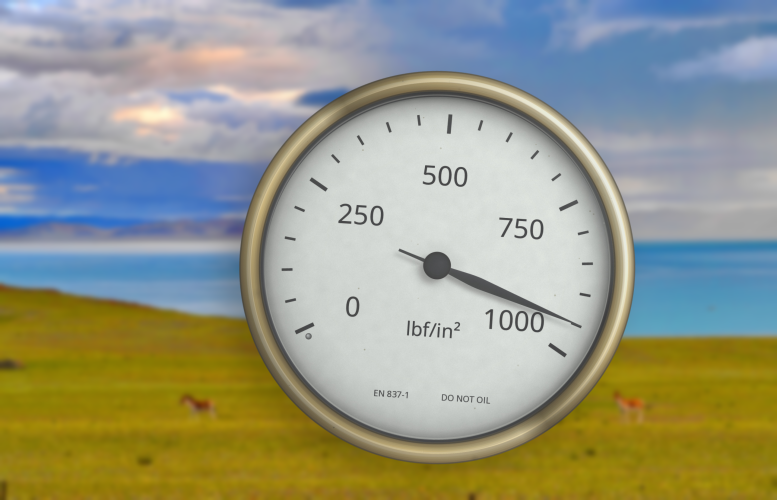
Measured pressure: 950 psi
